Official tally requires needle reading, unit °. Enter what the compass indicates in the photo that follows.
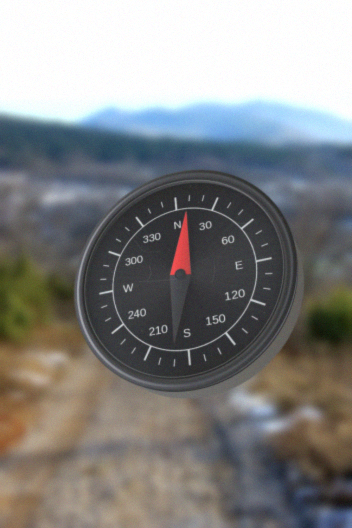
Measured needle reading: 10 °
